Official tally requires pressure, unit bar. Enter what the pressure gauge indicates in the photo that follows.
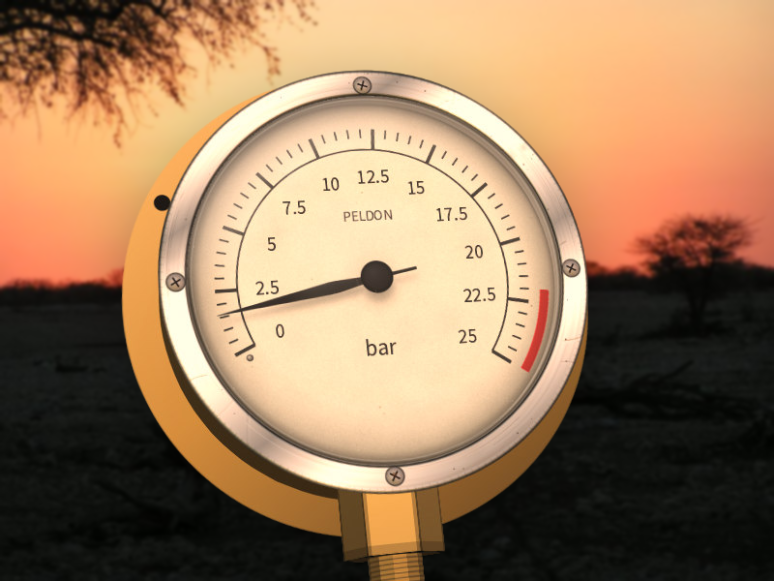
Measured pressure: 1.5 bar
